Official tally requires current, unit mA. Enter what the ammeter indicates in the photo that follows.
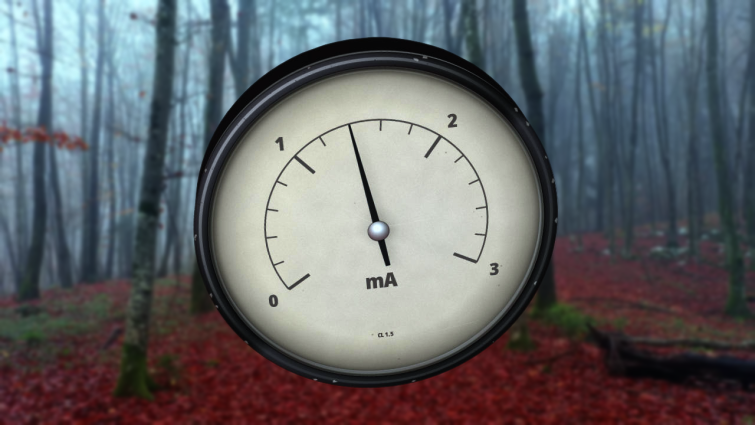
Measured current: 1.4 mA
